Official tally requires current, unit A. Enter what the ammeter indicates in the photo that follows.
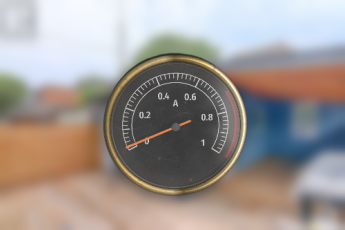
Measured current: 0.02 A
